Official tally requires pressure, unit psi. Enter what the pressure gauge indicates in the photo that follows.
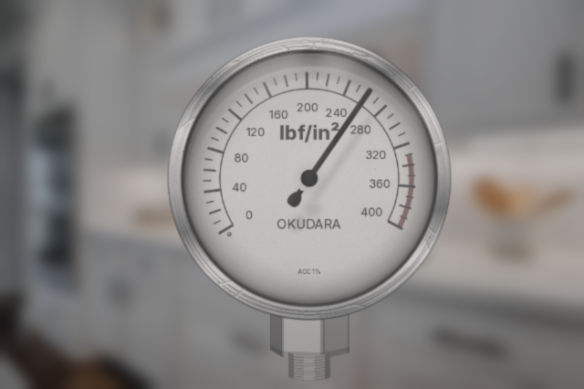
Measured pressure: 260 psi
